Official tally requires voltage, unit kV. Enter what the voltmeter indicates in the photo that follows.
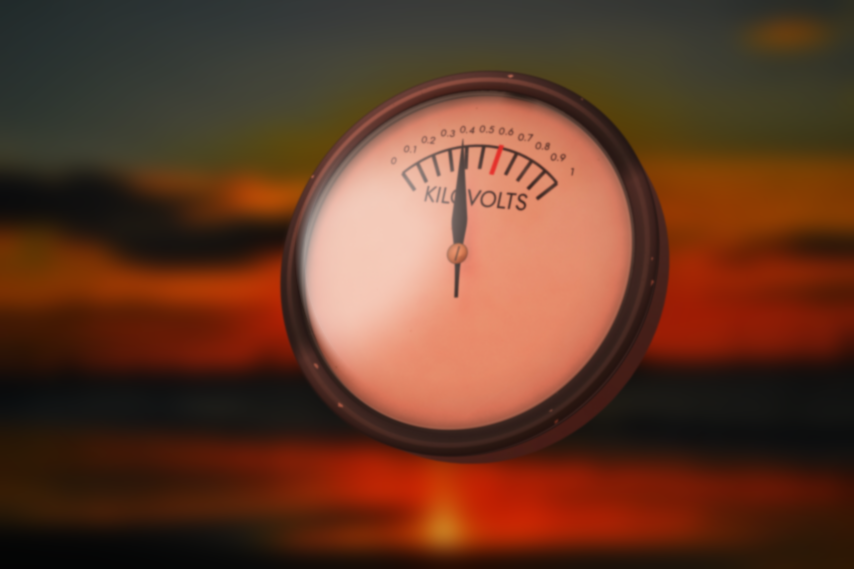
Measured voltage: 0.4 kV
